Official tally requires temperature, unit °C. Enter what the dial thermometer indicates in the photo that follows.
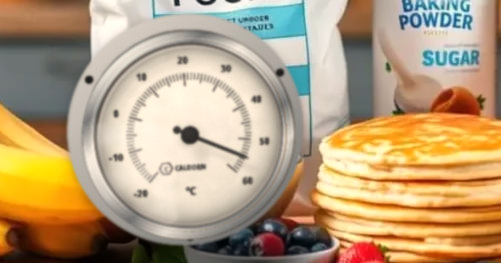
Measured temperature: 55 °C
